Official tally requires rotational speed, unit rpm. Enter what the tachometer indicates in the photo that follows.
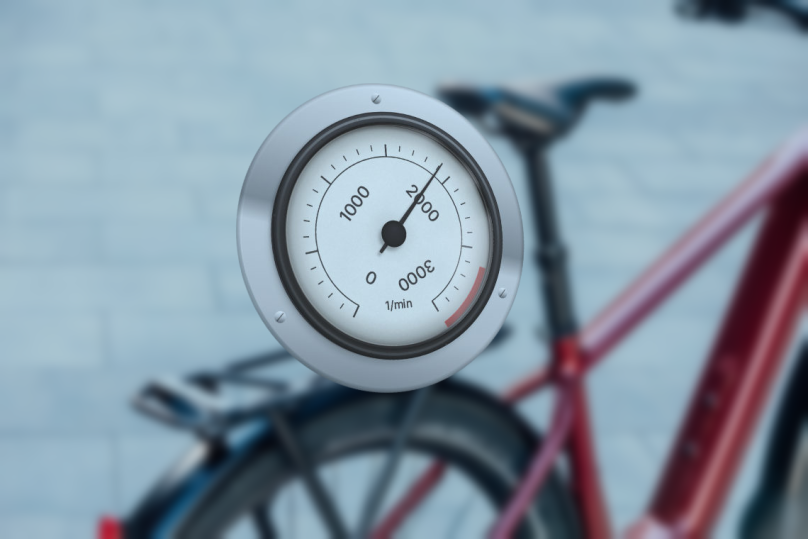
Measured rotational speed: 1900 rpm
